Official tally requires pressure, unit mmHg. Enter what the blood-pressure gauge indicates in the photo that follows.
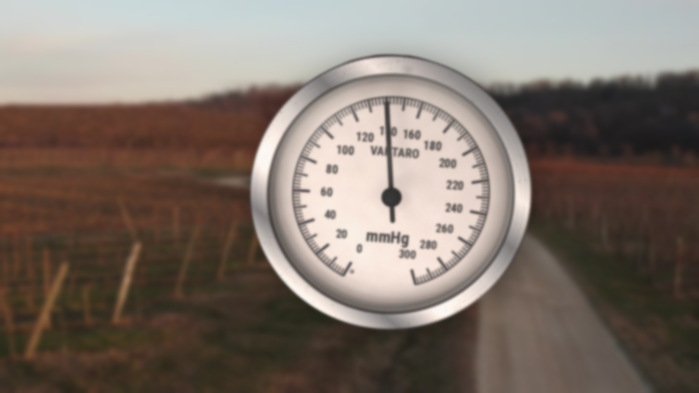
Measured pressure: 140 mmHg
